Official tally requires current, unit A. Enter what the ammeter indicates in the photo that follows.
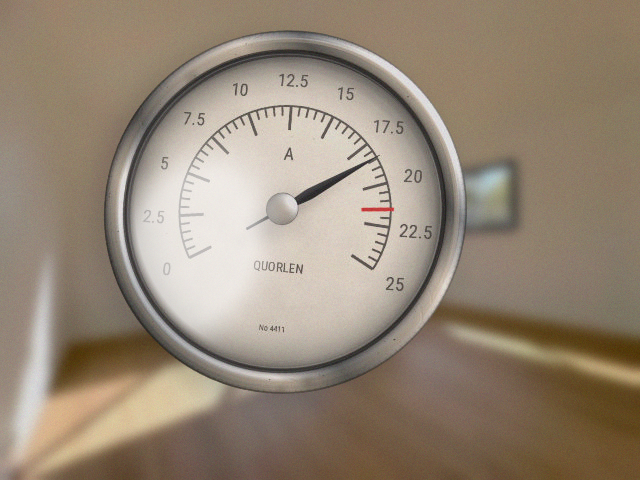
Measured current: 18.5 A
